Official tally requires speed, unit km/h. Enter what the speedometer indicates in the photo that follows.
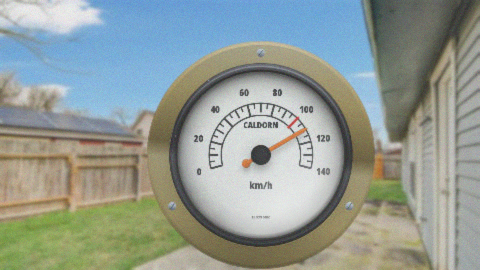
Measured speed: 110 km/h
